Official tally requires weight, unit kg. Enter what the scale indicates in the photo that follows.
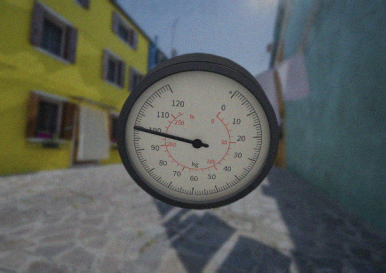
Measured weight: 100 kg
